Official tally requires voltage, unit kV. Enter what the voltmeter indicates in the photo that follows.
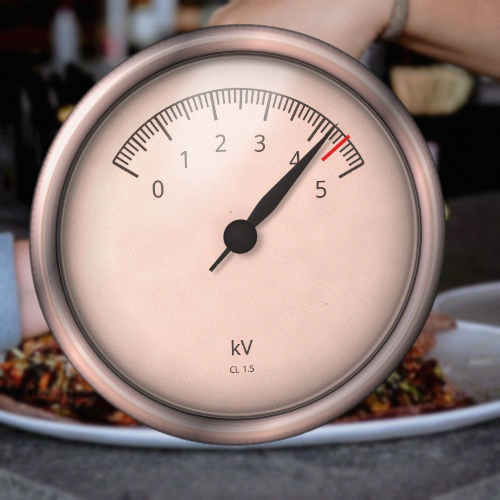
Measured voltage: 4.2 kV
